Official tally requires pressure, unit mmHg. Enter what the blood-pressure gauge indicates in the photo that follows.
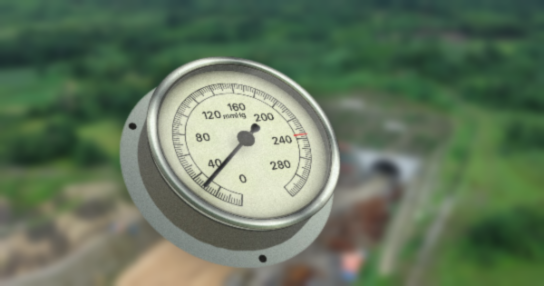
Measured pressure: 30 mmHg
